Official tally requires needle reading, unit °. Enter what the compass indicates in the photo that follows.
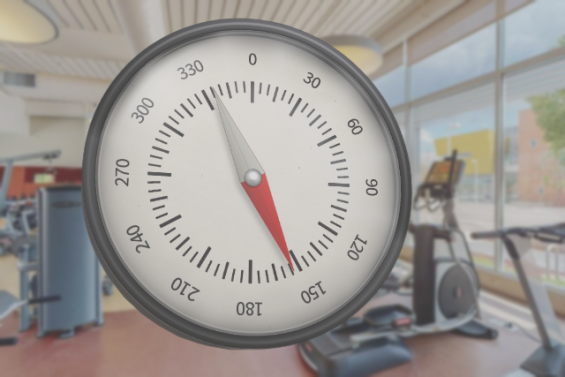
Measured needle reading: 155 °
